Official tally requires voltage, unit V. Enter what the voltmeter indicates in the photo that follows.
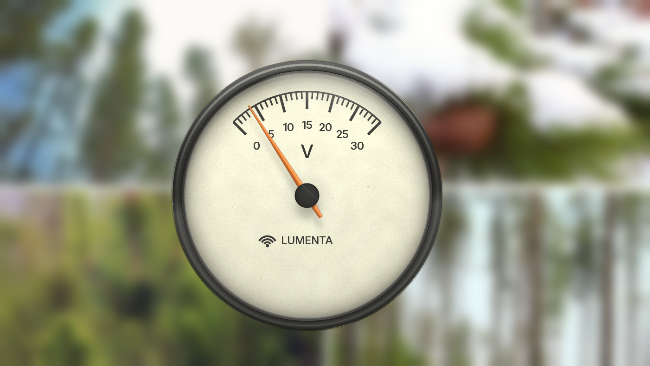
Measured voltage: 4 V
